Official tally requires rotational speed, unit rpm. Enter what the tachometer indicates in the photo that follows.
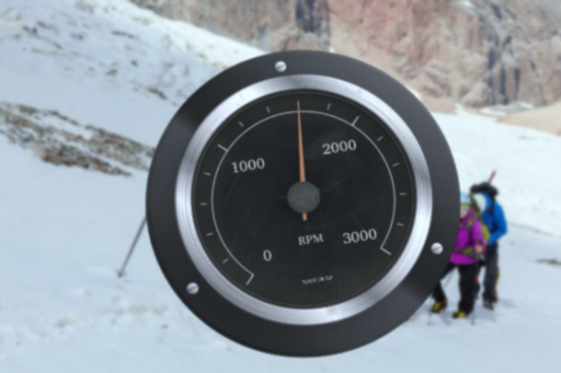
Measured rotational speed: 1600 rpm
